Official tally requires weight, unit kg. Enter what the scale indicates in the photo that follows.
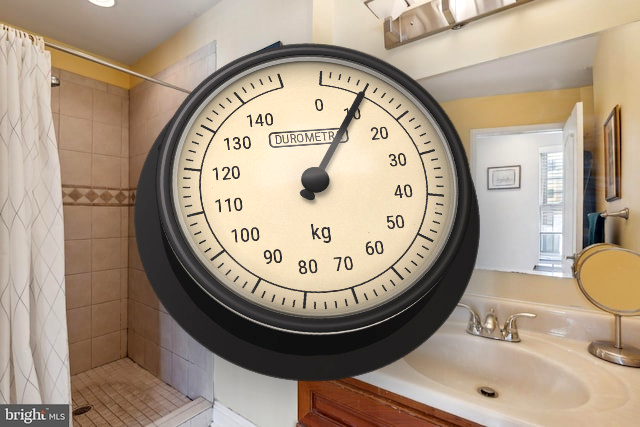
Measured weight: 10 kg
